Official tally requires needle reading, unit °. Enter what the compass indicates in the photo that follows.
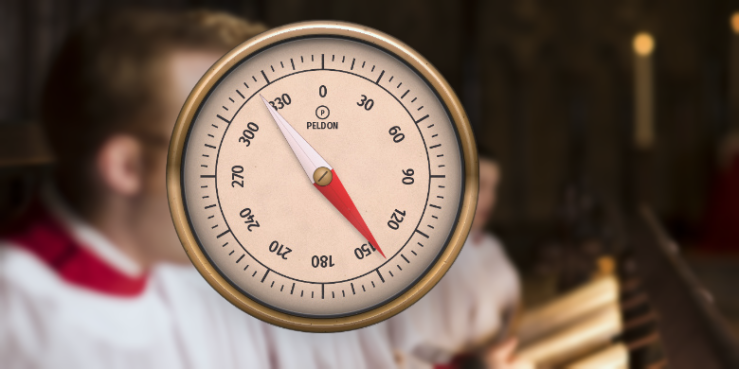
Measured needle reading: 142.5 °
